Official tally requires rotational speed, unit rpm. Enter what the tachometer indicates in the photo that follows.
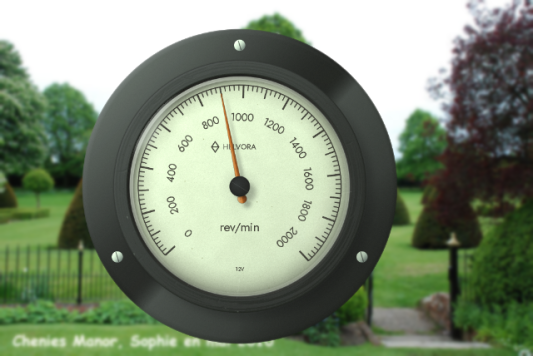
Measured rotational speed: 900 rpm
